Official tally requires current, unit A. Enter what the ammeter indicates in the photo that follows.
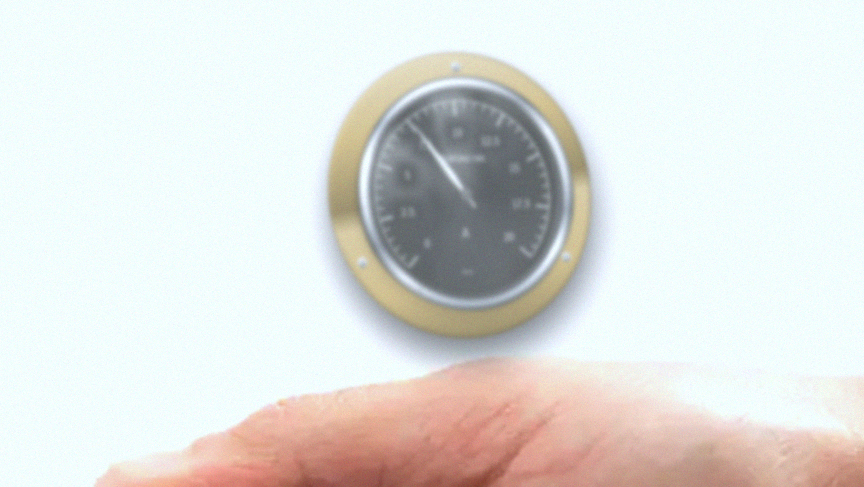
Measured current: 7.5 A
